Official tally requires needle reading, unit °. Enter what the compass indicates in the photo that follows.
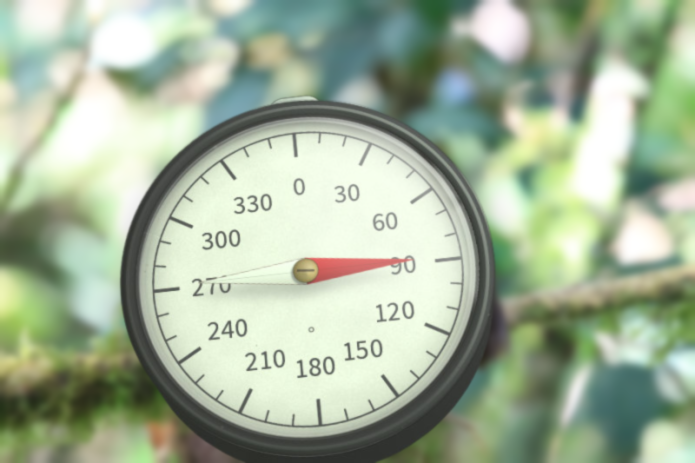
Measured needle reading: 90 °
